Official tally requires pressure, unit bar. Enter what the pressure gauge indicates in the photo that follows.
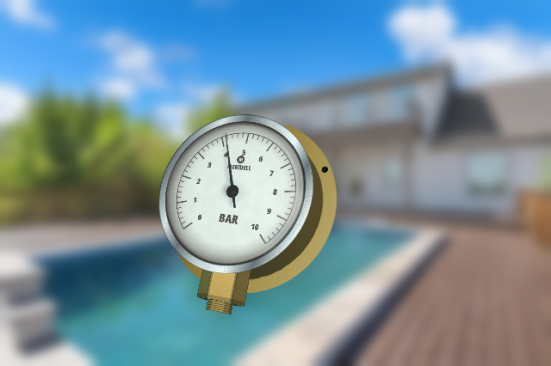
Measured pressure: 4.2 bar
